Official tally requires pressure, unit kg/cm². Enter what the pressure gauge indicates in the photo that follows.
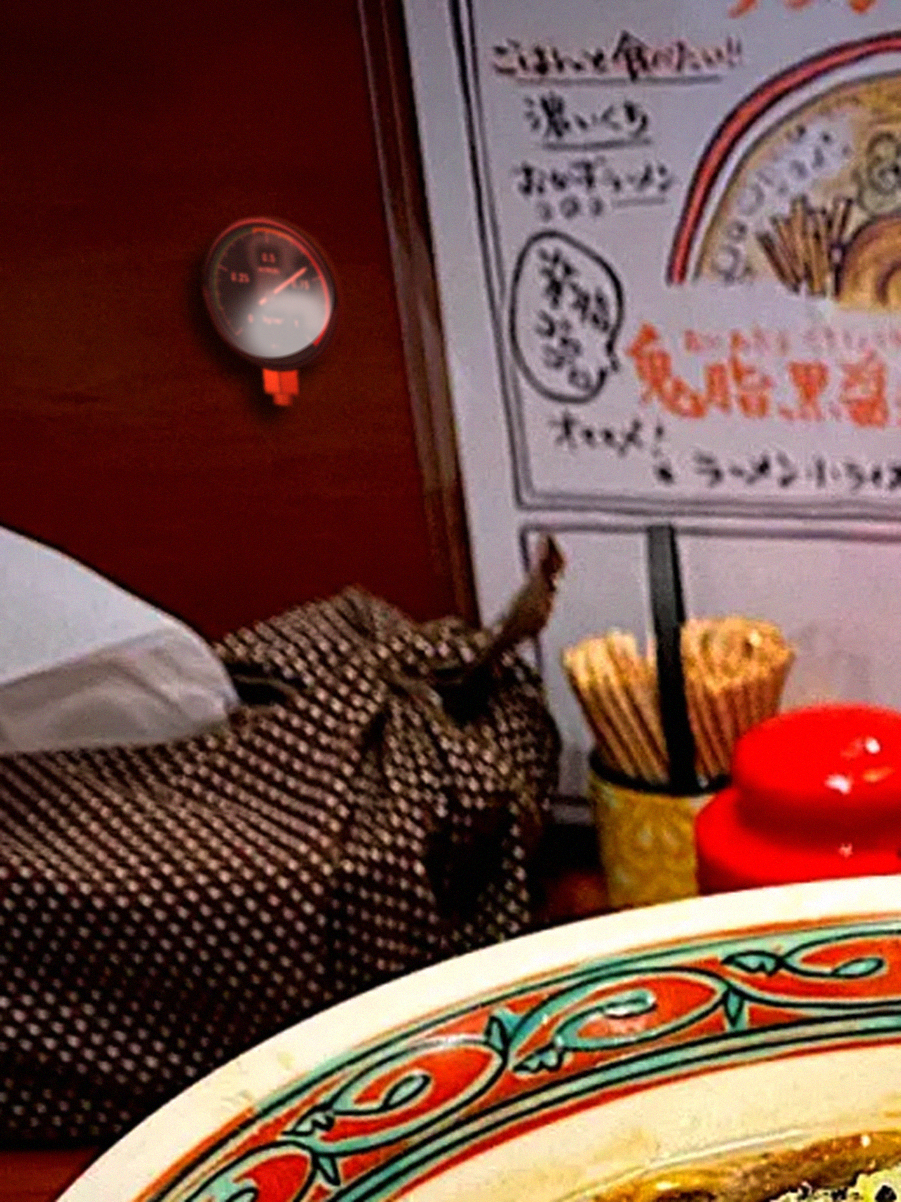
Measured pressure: 0.7 kg/cm²
